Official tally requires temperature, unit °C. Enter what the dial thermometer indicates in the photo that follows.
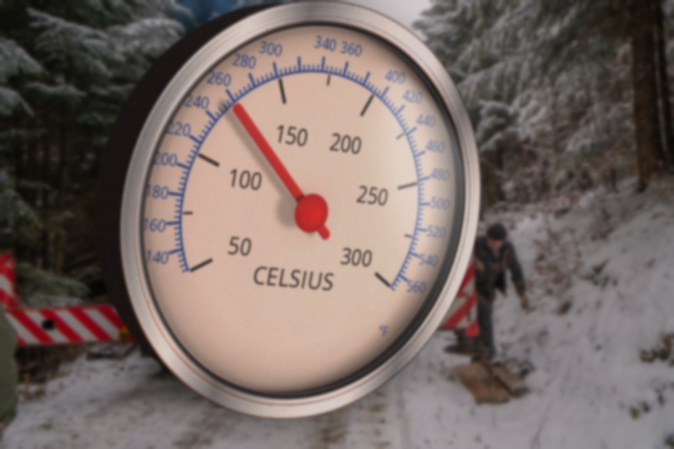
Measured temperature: 125 °C
